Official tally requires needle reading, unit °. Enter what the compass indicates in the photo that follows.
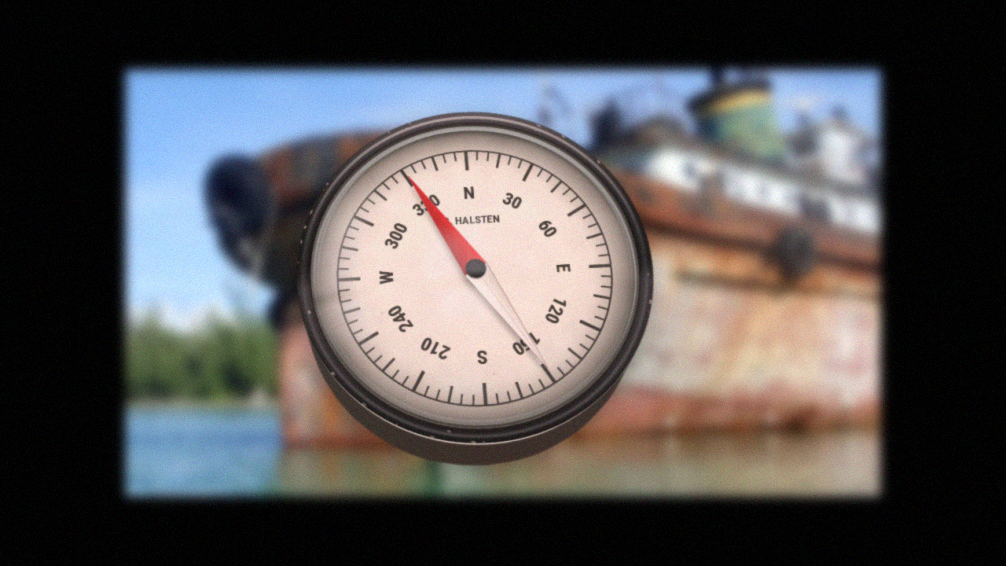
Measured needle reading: 330 °
